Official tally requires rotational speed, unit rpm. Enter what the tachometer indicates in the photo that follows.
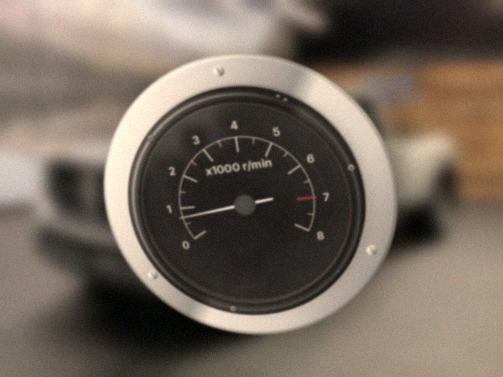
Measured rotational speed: 750 rpm
